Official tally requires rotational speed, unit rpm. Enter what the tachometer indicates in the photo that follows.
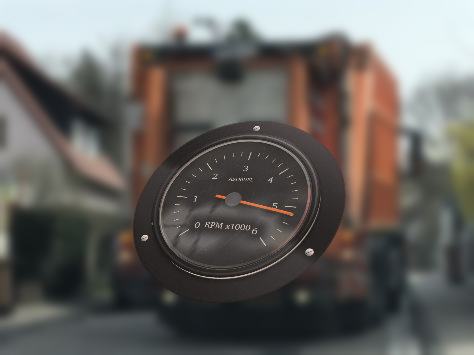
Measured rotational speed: 5200 rpm
